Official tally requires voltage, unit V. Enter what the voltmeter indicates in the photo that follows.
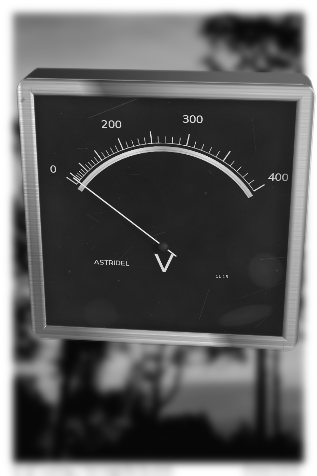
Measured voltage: 50 V
